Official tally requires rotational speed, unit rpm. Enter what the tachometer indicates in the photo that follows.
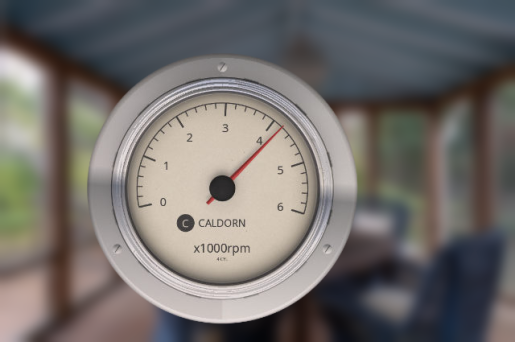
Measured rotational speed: 4200 rpm
